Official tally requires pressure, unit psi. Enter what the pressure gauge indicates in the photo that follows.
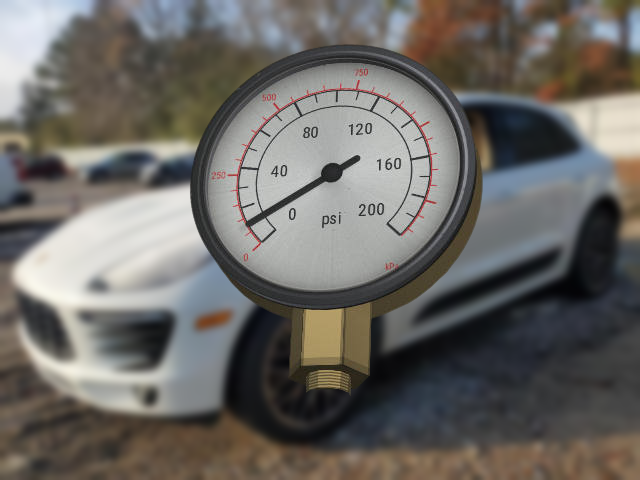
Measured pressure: 10 psi
